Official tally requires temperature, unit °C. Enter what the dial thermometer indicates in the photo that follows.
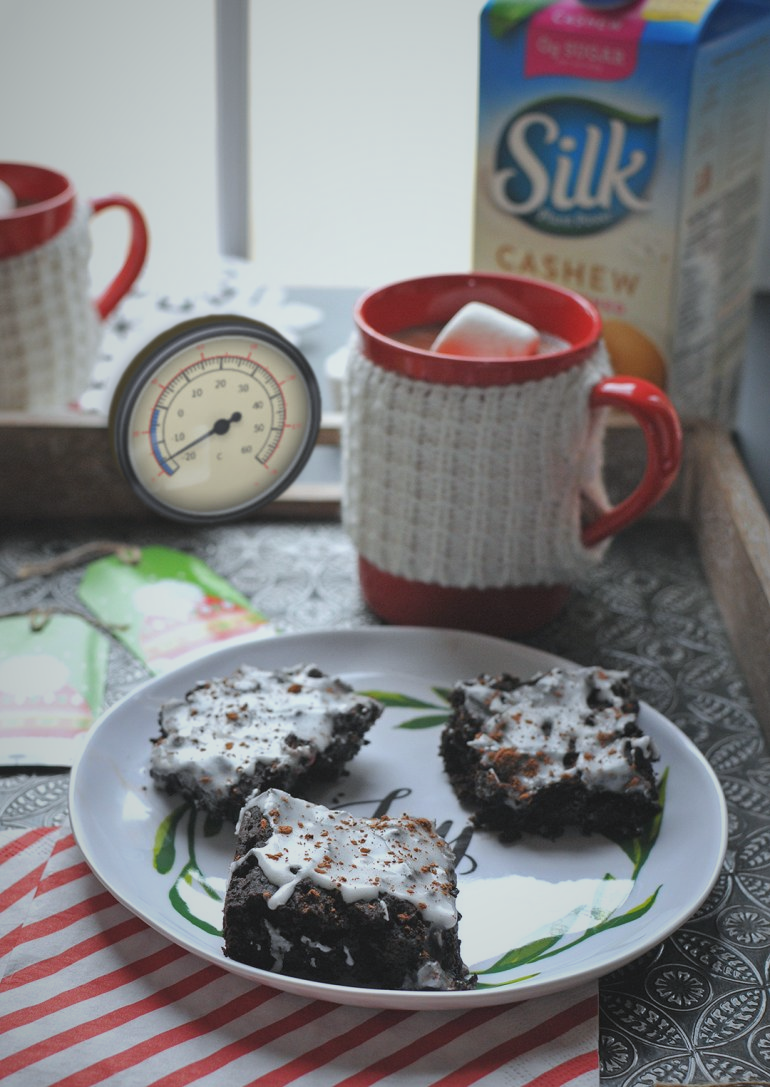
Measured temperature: -15 °C
